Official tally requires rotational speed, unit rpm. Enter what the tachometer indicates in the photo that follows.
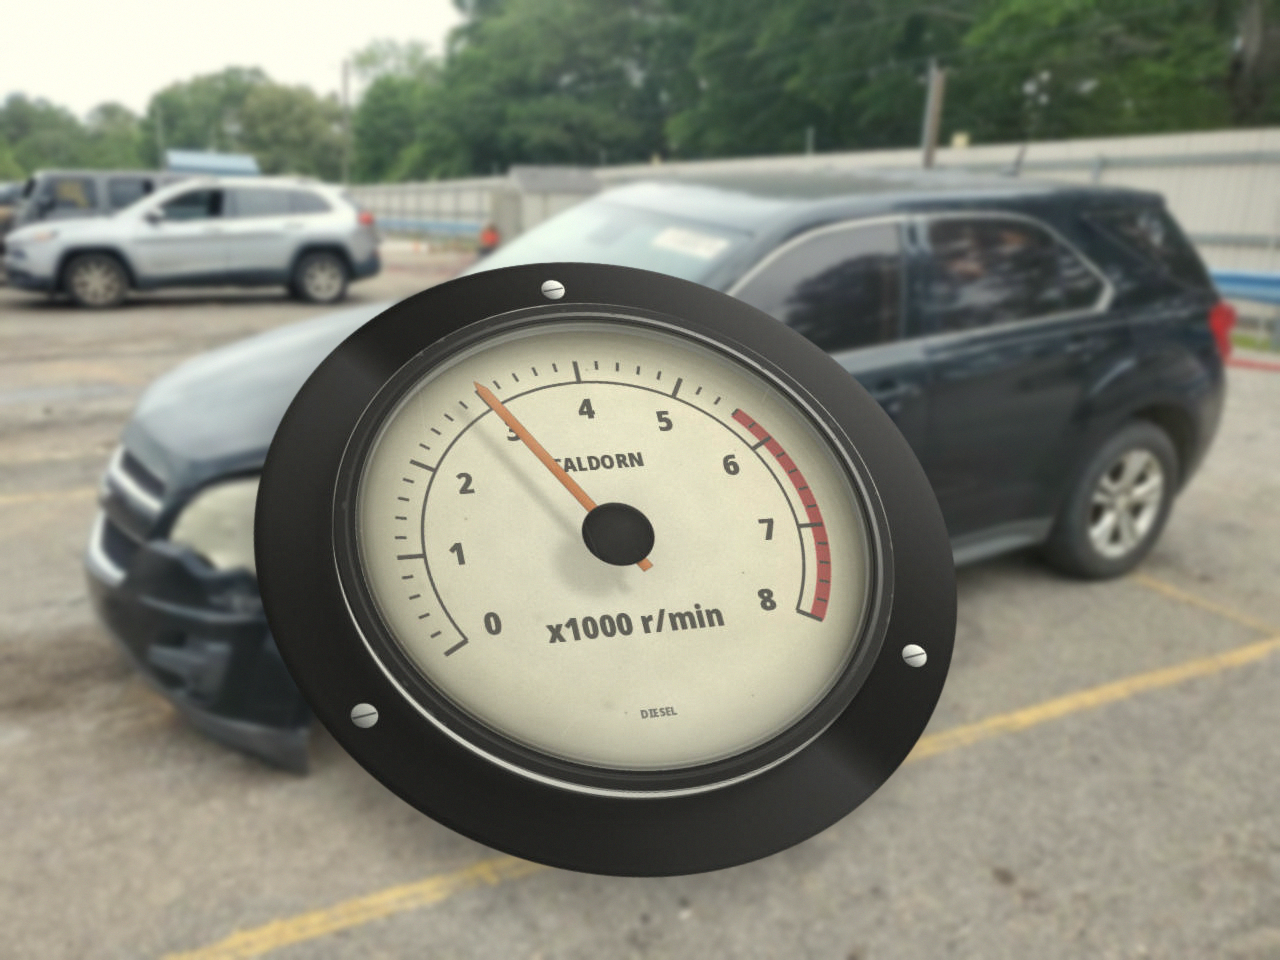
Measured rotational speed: 3000 rpm
